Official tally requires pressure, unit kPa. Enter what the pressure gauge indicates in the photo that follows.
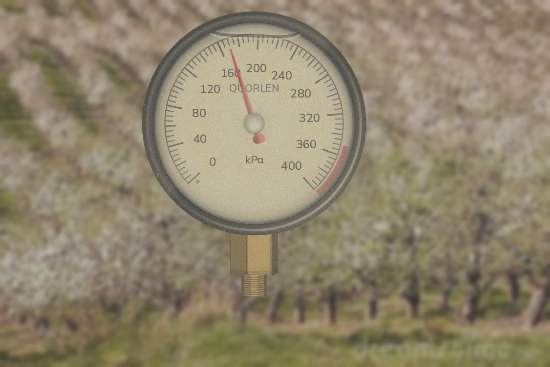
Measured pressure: 170 kPa
